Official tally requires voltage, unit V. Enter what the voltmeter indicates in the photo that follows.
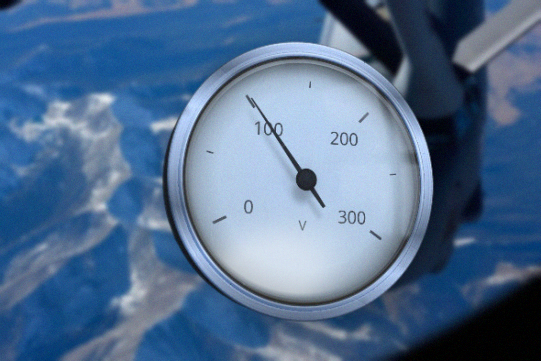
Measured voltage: 100 V
